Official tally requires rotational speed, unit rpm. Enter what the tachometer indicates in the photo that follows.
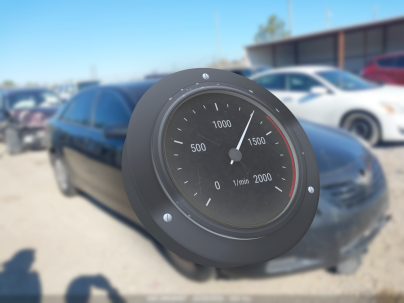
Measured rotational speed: 1300 rpm
